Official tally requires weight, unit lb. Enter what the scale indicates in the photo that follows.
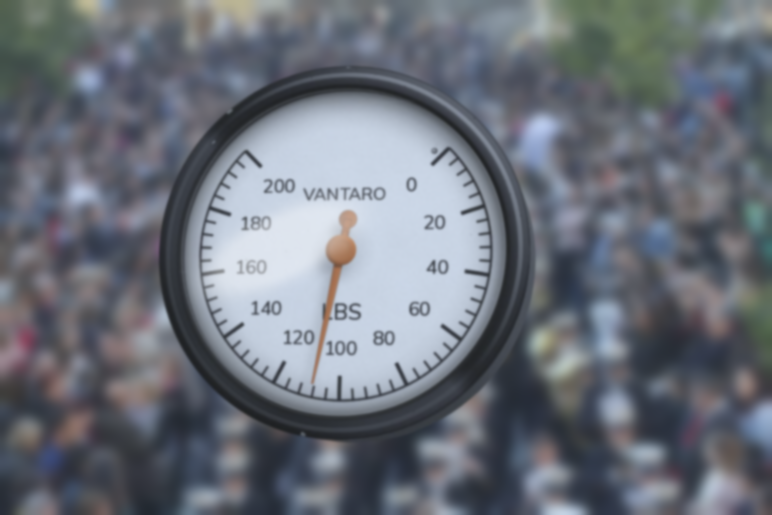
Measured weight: 108 lb
